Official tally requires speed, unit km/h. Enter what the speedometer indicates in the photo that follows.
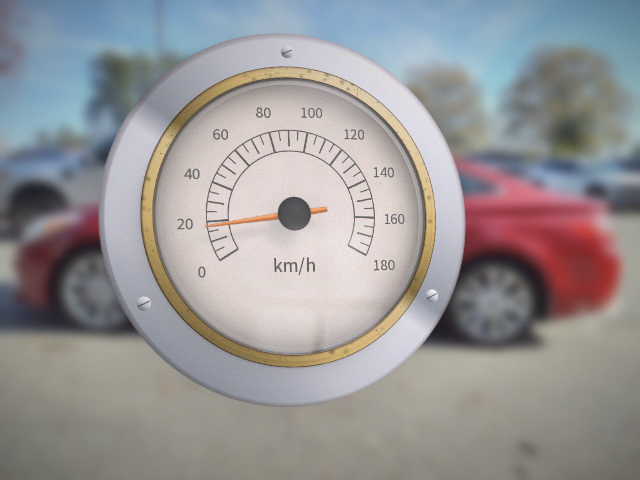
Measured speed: 17.5 km/h
